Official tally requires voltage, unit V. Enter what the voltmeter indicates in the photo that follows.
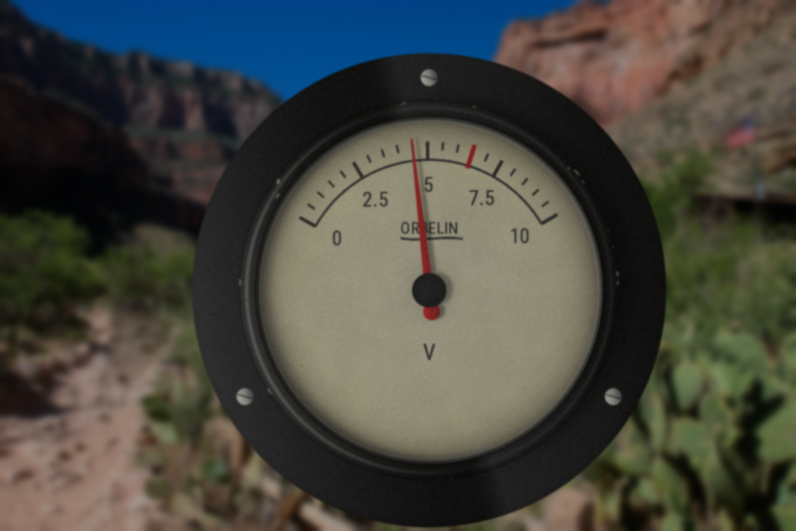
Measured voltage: 4.5 V
